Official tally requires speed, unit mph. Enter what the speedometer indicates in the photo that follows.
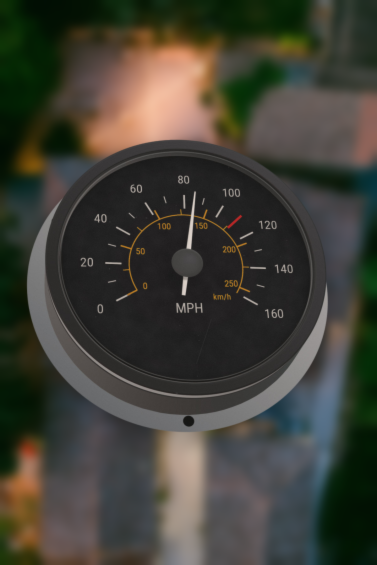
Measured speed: 85 mph
